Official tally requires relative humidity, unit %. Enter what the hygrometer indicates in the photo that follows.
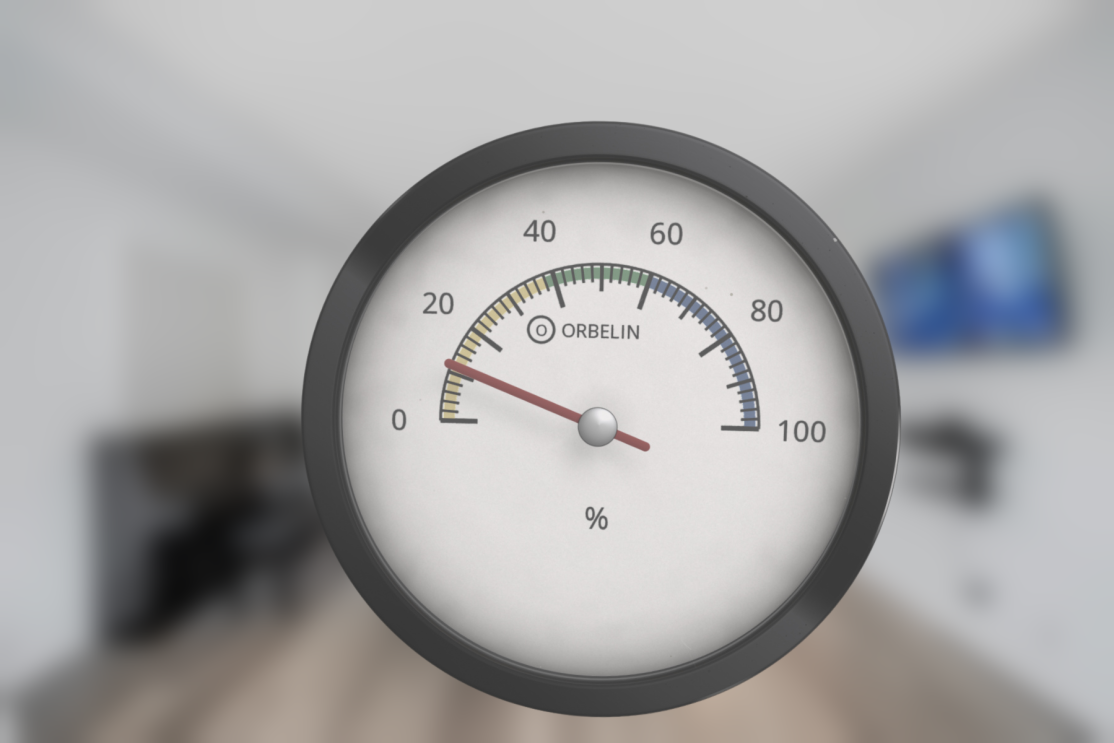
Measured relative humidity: 12 %
